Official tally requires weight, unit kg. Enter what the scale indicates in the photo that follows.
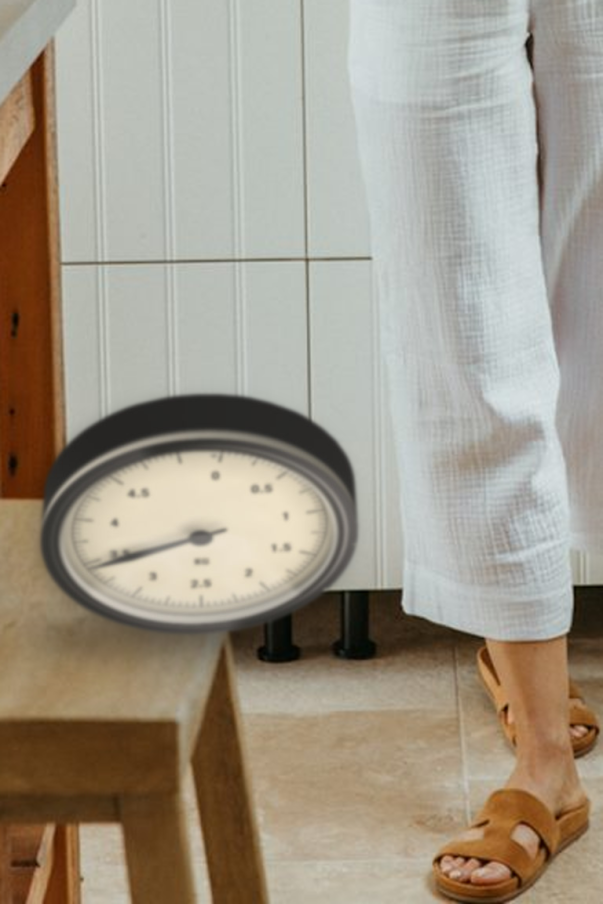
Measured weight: 3.5 kg
